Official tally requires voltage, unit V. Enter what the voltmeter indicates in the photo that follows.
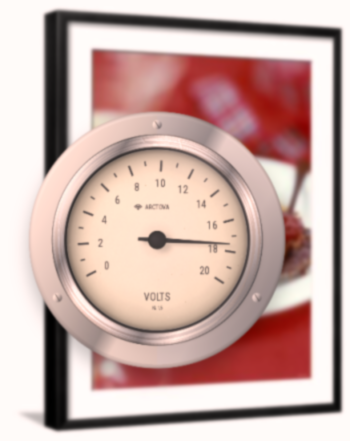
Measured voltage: 17.5 V
